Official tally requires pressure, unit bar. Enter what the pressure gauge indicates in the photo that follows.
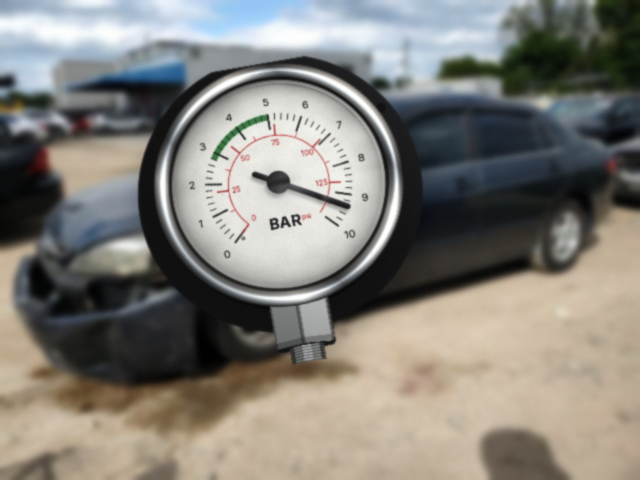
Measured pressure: 9.4 bar
